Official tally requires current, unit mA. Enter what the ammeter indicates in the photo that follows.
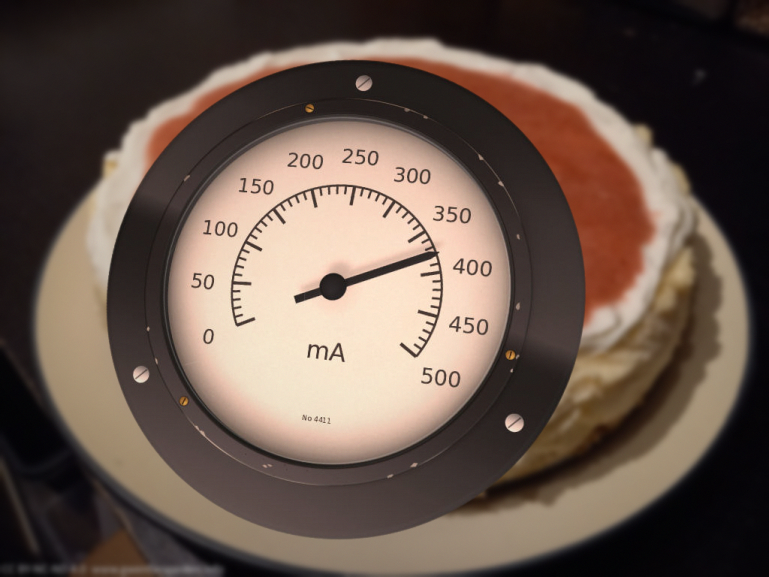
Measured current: 380 mA
